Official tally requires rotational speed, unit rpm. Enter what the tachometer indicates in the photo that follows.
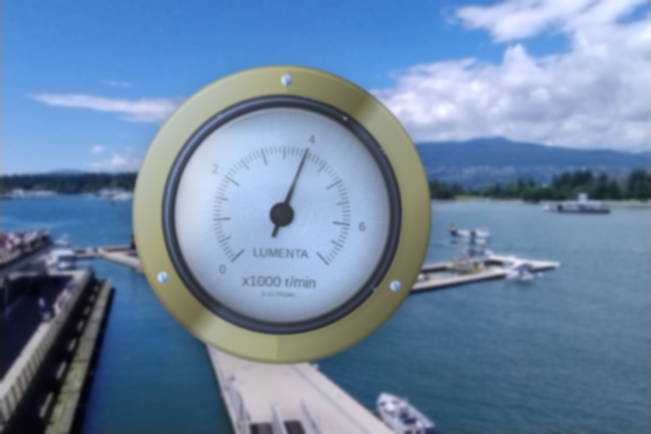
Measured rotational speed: 4000 rpm
